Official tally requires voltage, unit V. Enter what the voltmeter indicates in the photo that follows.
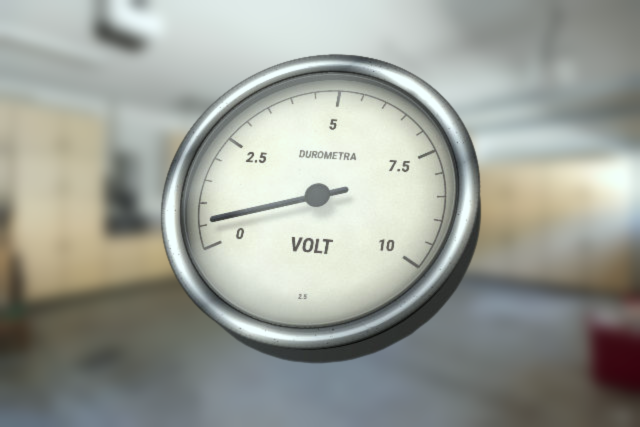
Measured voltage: 0.5 V
